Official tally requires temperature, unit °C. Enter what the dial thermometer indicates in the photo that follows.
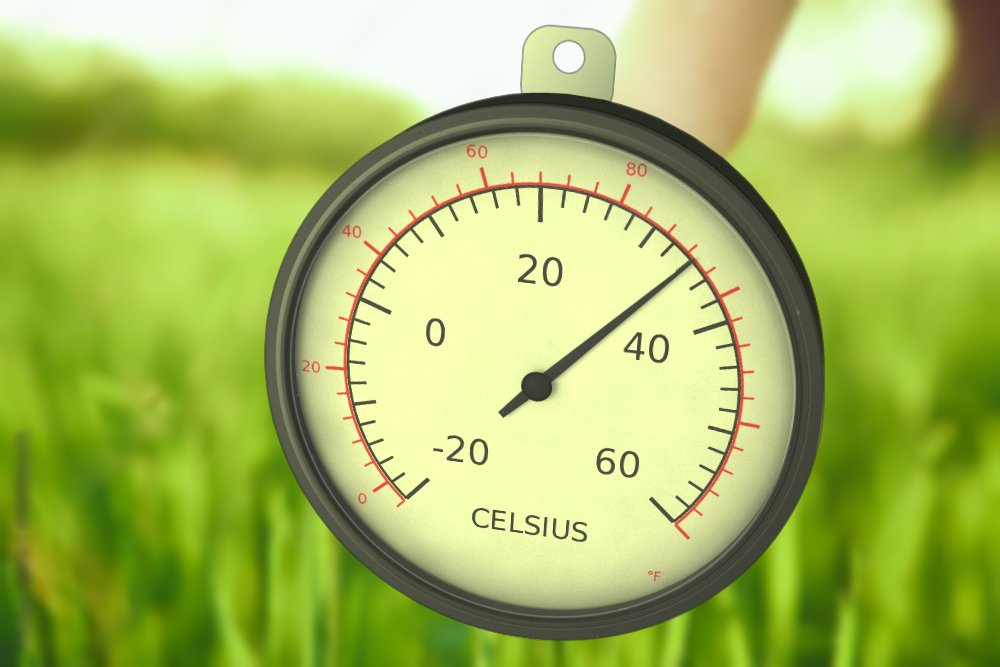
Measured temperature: 34 °C
